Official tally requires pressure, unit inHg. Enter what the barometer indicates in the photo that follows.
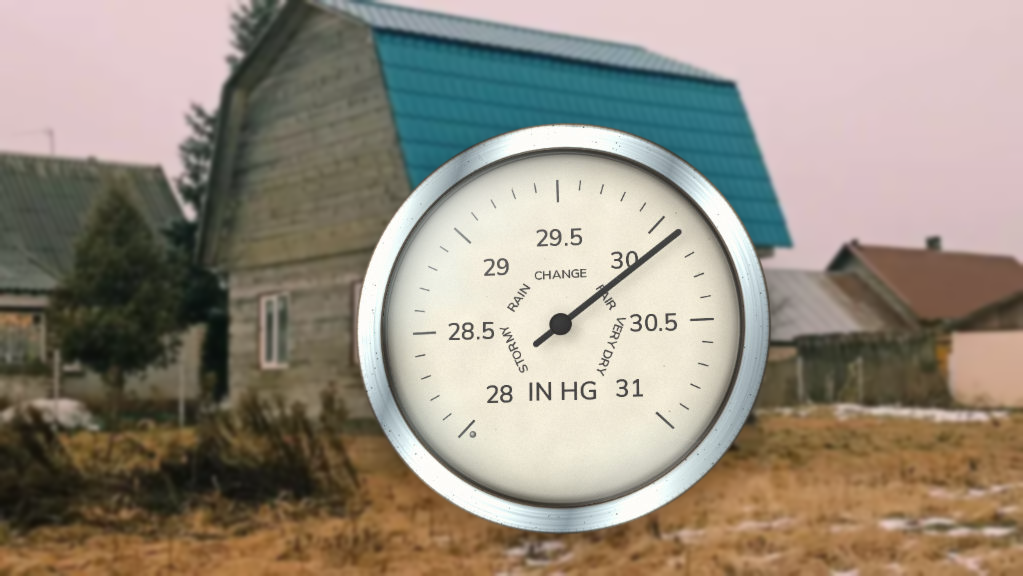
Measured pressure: 30.1 inHg
